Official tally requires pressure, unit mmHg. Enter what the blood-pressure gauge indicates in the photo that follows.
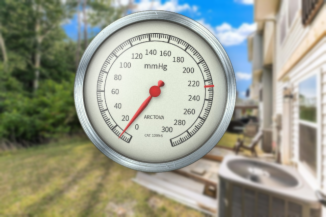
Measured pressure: 10 mmHg
